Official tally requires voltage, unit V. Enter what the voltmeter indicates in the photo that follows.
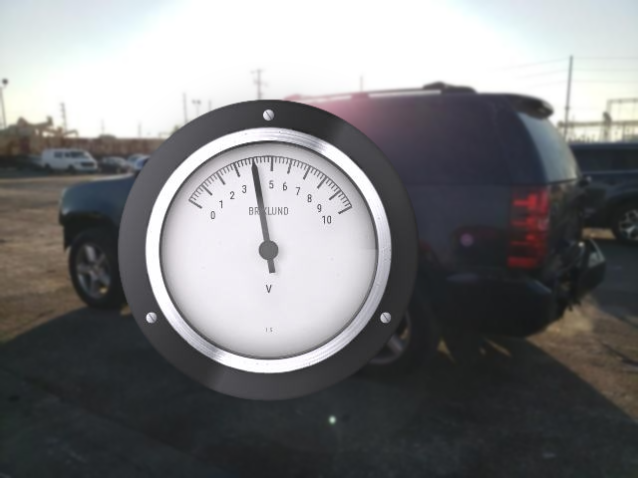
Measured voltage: 4 V
